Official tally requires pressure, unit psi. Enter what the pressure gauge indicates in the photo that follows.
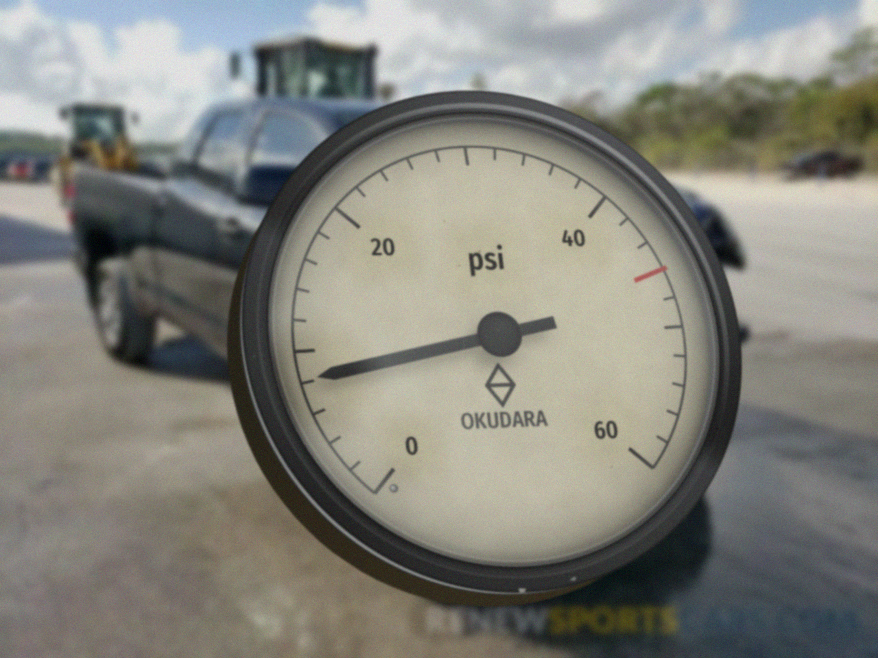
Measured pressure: 8 psi
